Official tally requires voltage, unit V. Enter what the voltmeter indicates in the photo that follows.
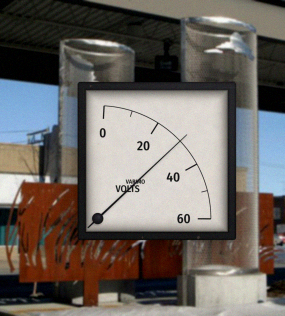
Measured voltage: 30 V
